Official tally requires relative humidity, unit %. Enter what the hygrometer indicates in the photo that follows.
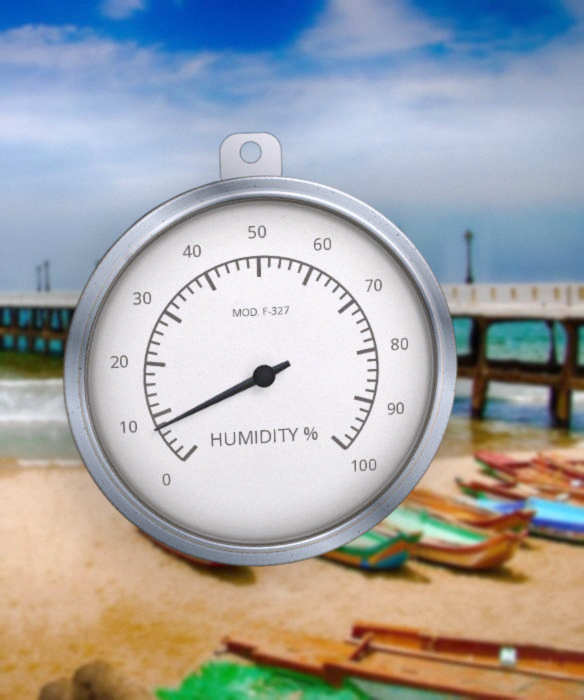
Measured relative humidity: 8 %
